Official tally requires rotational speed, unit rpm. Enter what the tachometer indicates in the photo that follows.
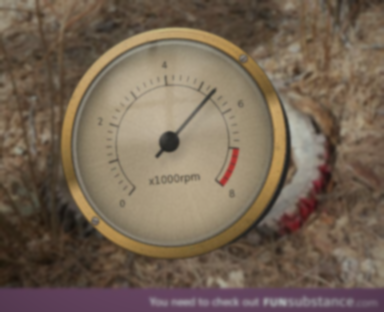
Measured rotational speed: 5400 rpm
